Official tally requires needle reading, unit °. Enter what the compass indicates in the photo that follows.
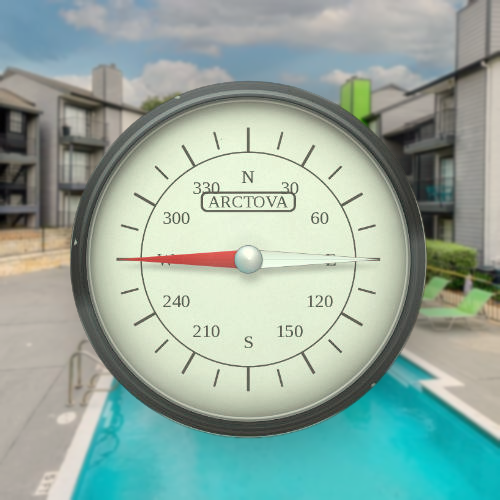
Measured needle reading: 270 °
